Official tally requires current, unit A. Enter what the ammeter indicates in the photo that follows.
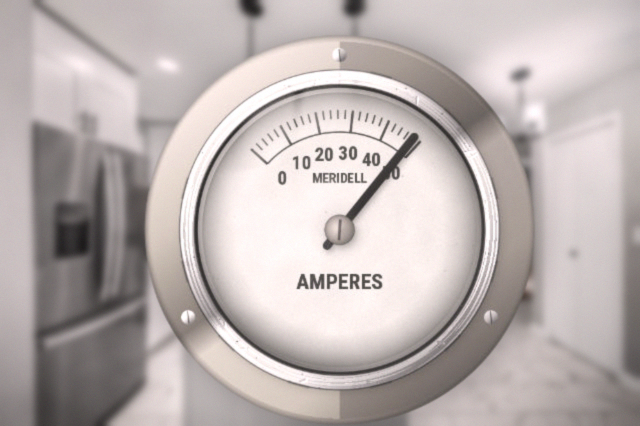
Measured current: 48 A
